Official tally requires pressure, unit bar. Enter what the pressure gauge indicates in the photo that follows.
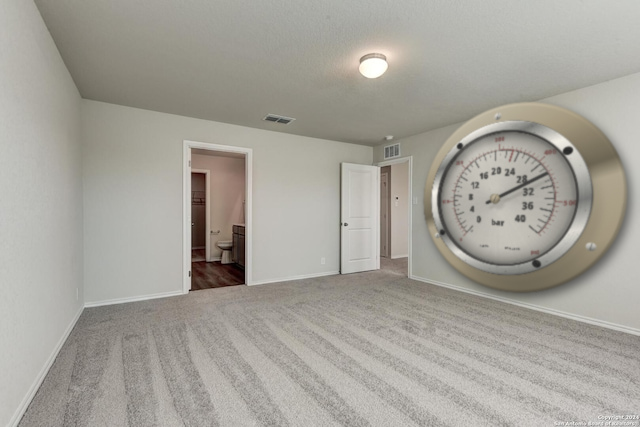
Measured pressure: 30 bar
